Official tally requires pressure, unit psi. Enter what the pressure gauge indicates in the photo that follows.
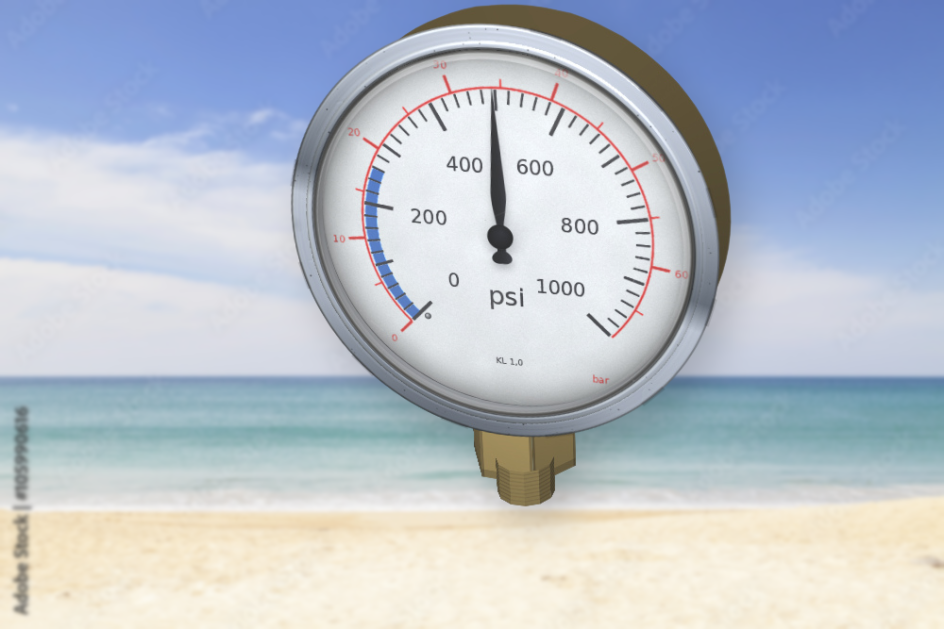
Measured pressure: 500 psi
